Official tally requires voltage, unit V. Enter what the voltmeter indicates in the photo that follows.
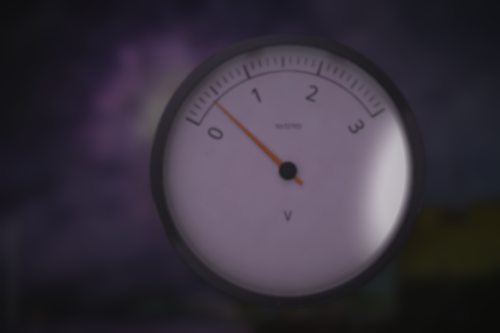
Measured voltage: 0.4 V
